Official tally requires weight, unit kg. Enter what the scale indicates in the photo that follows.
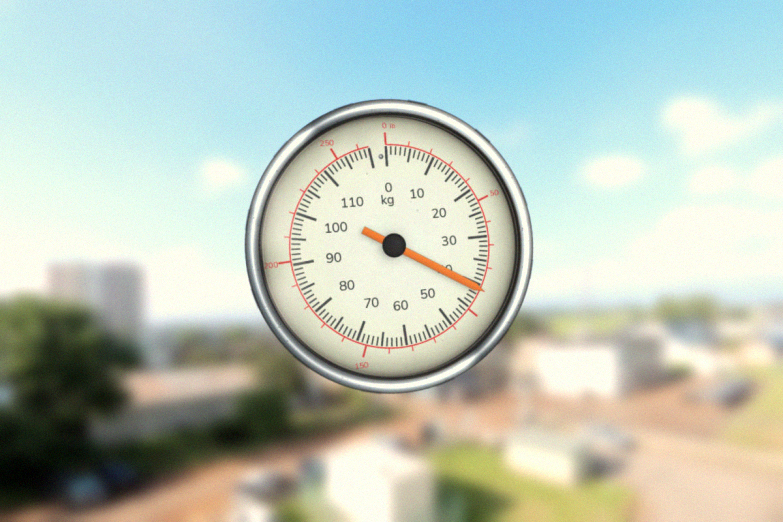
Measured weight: 41 kg
